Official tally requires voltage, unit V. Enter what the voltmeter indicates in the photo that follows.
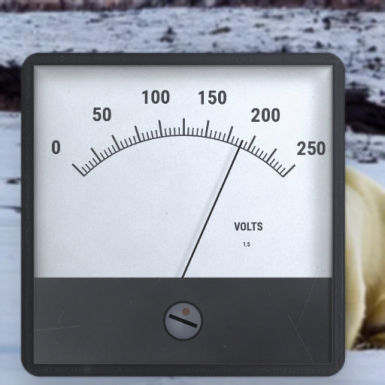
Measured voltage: 190 V
